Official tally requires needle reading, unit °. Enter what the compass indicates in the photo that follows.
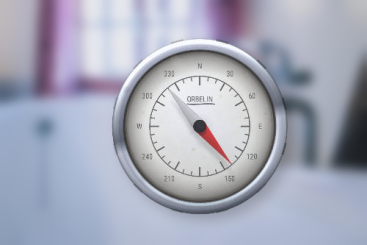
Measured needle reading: 140 °
